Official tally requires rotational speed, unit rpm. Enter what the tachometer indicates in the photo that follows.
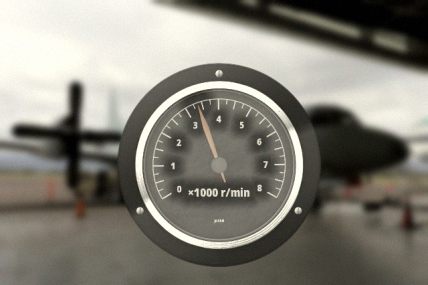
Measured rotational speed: 3375 rpm
